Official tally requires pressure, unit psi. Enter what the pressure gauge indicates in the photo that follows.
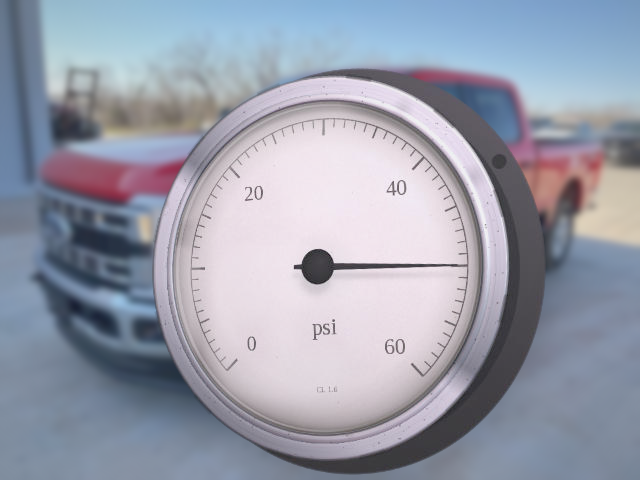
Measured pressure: 50 psi
